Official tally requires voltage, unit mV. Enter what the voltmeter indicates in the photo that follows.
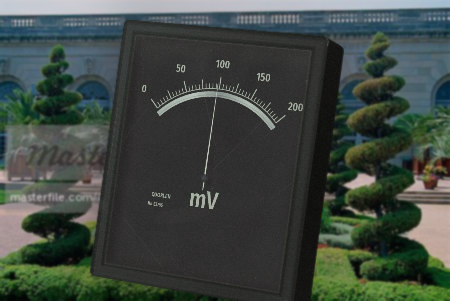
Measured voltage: 100 mV
